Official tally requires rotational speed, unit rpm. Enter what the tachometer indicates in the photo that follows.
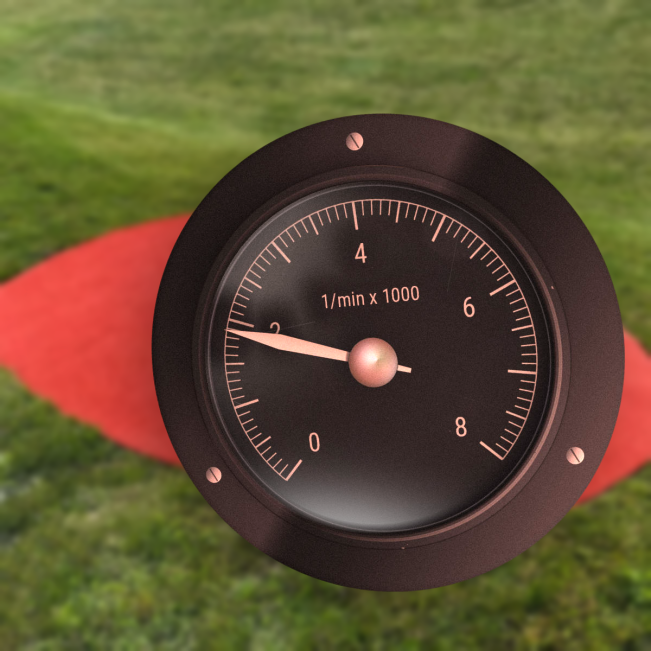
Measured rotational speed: 1900 rpm
